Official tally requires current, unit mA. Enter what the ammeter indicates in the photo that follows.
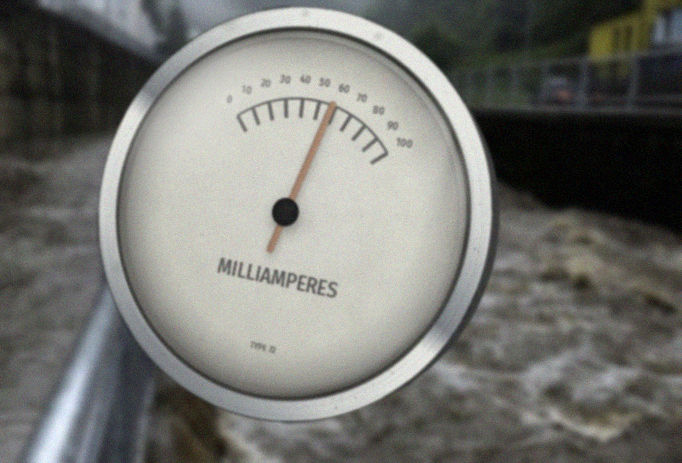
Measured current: 60 mA
